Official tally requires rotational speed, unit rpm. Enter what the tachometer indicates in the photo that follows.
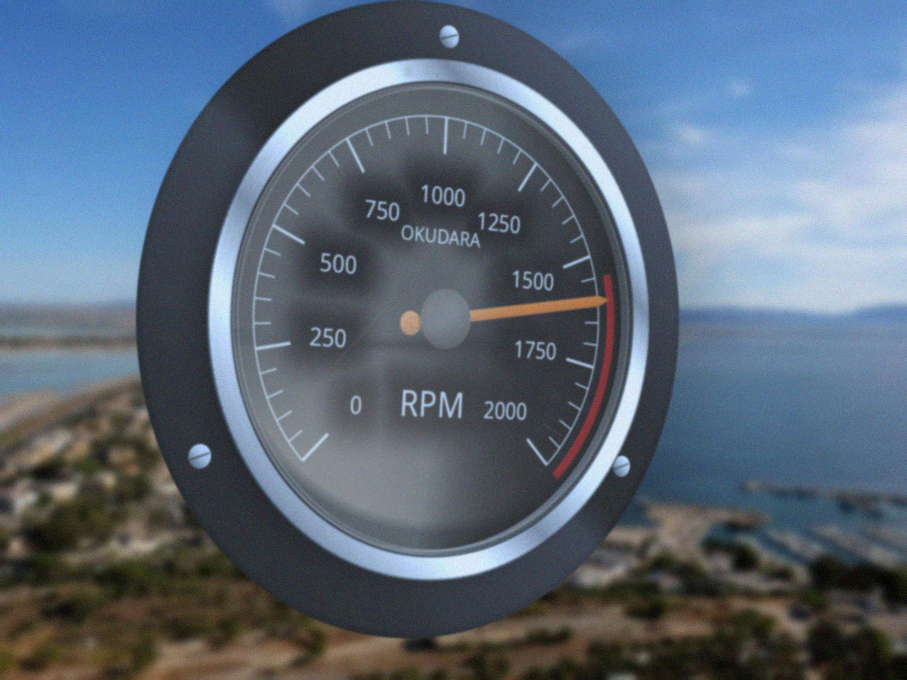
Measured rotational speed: 1600 rpm
